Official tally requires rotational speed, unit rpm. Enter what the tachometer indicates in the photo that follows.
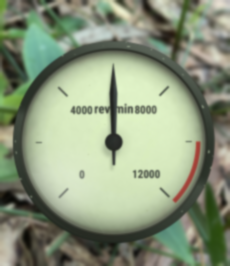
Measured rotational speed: 6000 rpm
